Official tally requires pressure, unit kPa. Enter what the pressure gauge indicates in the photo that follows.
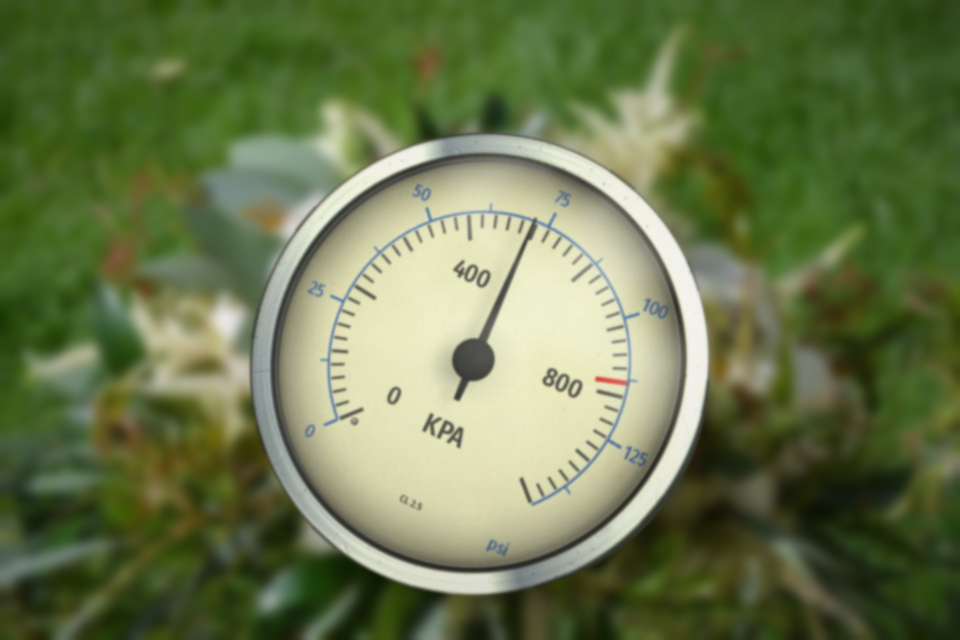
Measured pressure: 500 kPa
